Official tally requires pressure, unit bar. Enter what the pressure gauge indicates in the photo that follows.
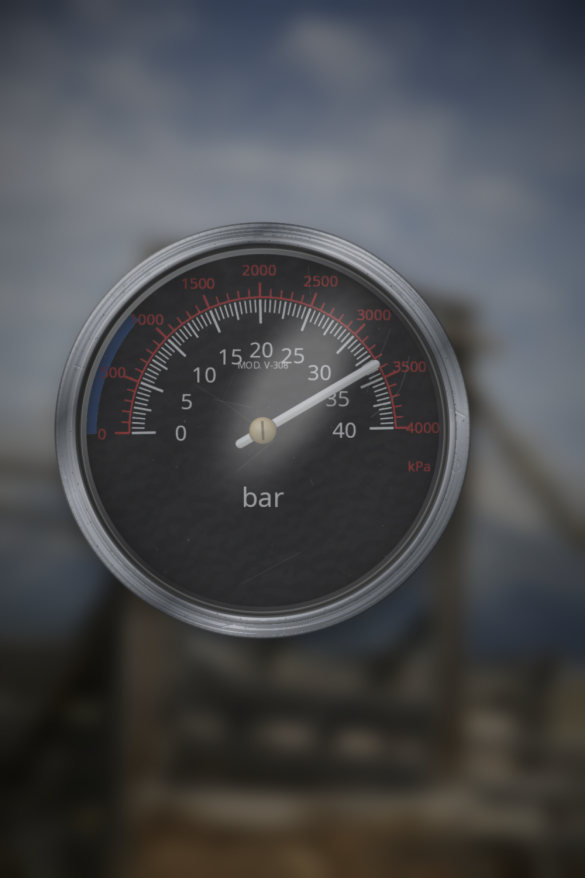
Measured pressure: 33.5 bar
